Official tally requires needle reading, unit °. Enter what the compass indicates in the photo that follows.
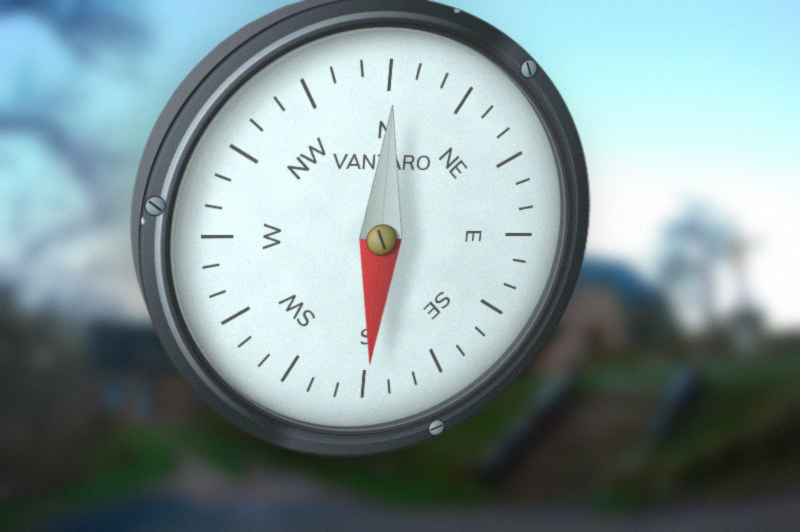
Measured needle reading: 180 °
